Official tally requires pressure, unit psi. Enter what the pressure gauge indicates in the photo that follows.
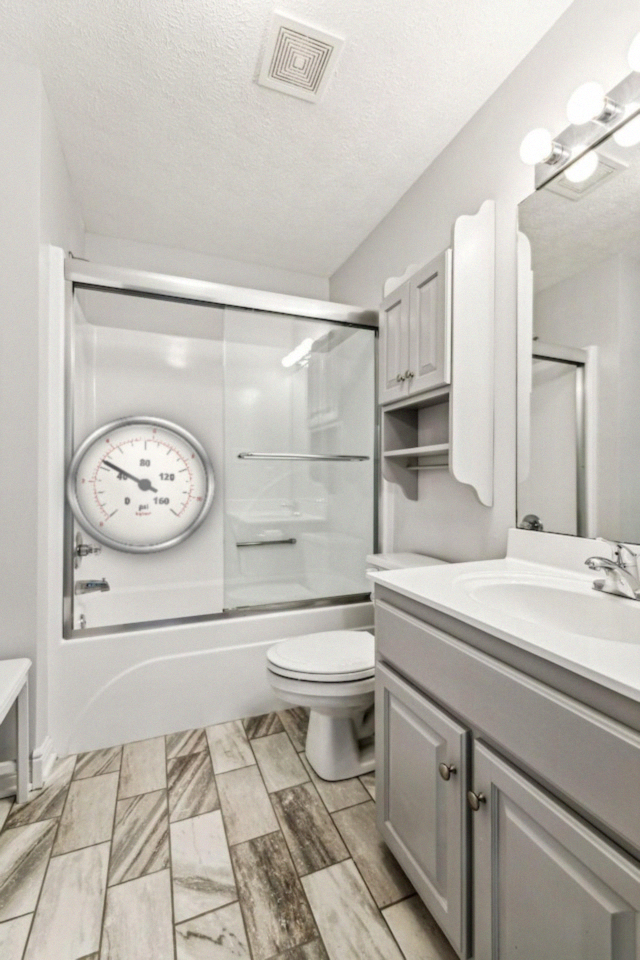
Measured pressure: 45 psi
